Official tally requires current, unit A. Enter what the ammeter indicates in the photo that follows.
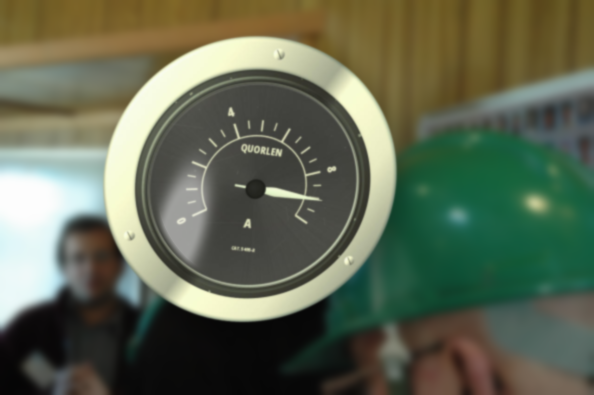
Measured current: 9 A
